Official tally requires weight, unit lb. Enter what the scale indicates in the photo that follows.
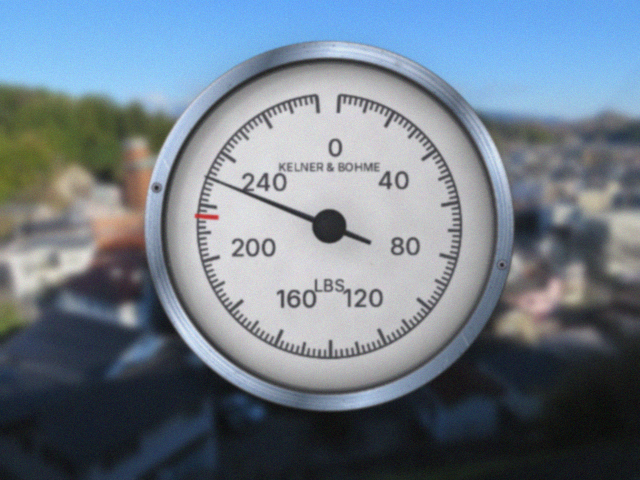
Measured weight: 230 lb
